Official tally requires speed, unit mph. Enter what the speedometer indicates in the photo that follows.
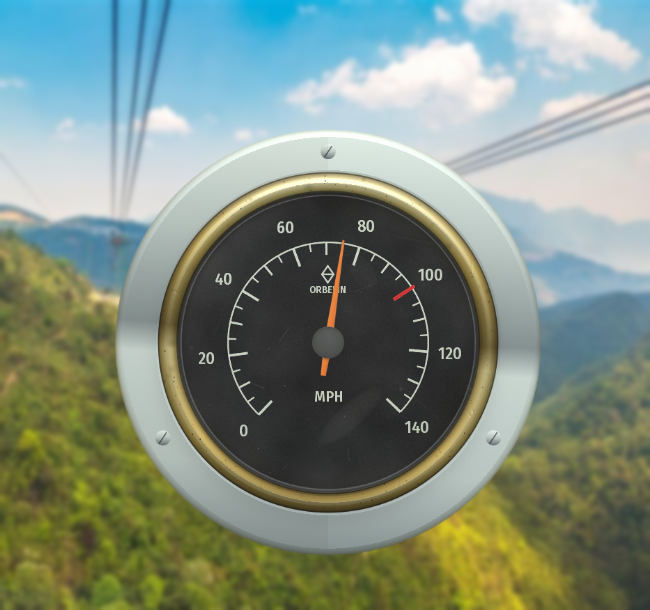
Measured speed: 75 mph
